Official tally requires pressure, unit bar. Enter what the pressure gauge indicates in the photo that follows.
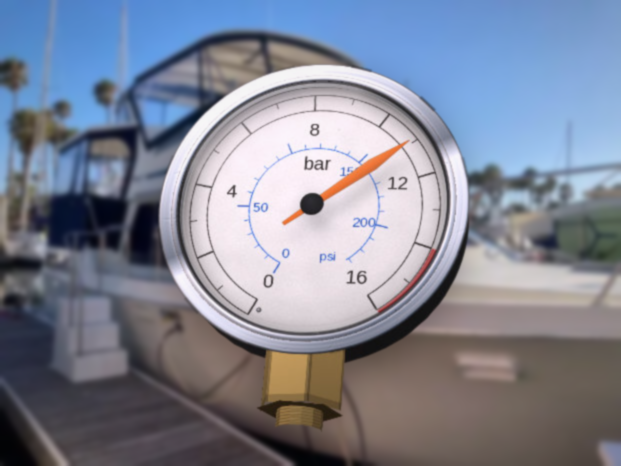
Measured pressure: 11 bar
